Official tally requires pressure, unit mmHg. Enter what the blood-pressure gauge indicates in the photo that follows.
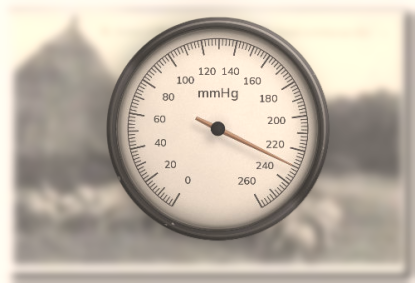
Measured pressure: 230 mmHg
